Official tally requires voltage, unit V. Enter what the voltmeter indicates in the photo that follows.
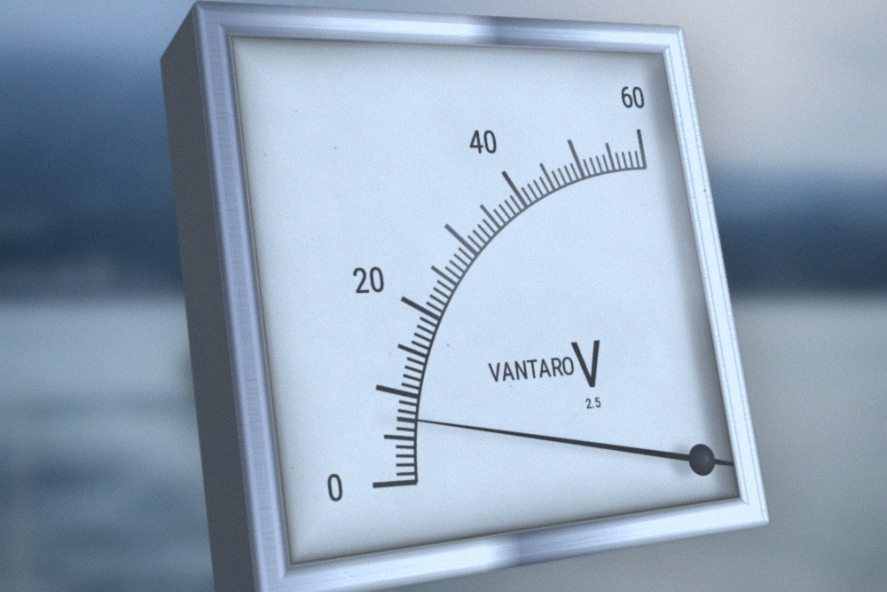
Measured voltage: 7 V
